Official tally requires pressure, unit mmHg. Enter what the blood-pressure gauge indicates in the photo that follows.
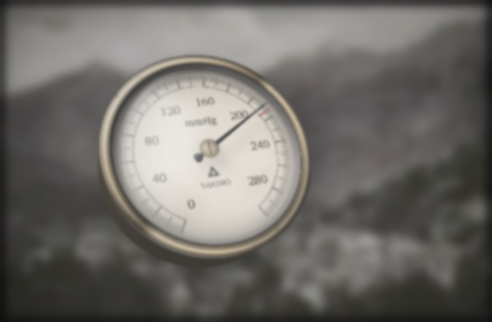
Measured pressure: 210 mmHg
